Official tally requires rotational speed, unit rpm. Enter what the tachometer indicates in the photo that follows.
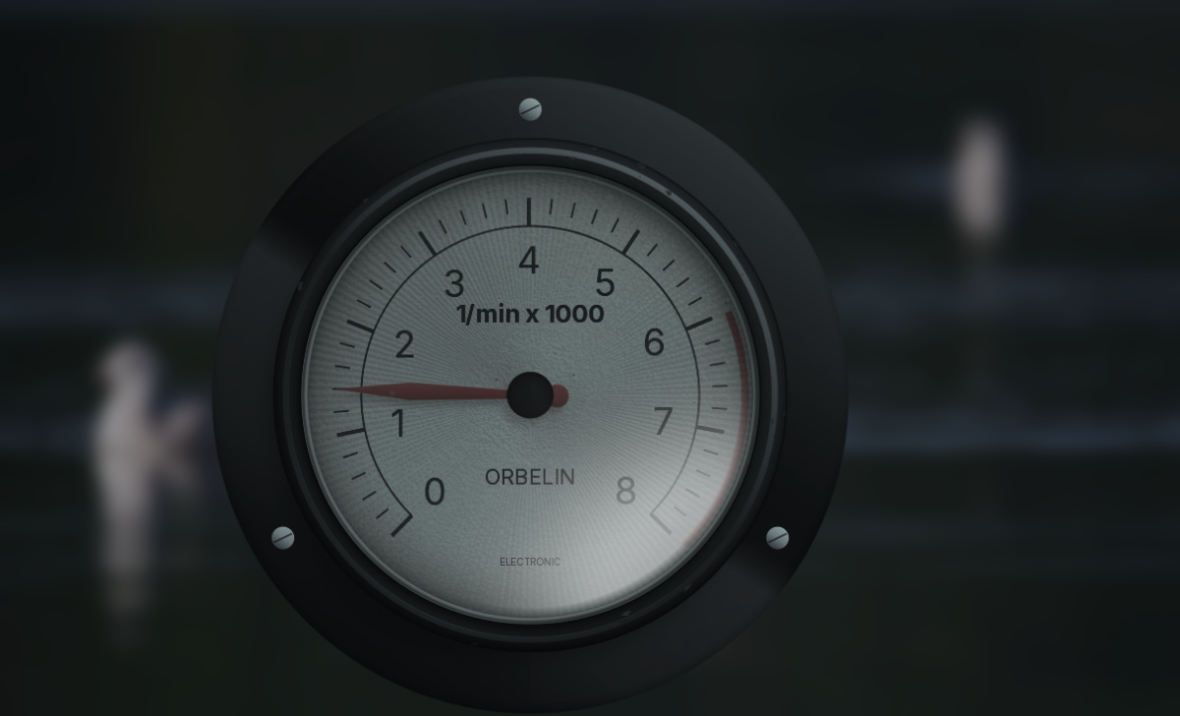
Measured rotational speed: 1400 rpm
